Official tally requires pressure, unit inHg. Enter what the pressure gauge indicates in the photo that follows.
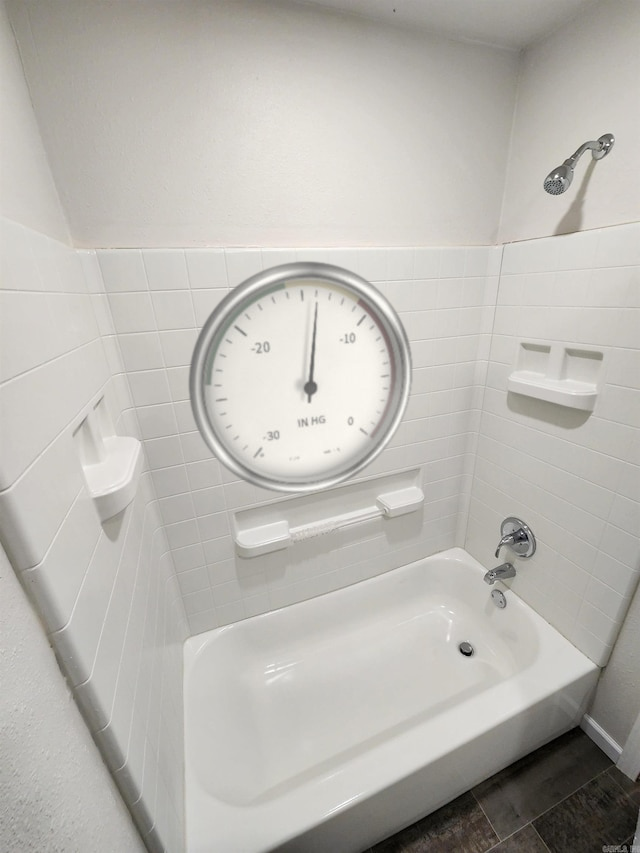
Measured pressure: -14 inHg
